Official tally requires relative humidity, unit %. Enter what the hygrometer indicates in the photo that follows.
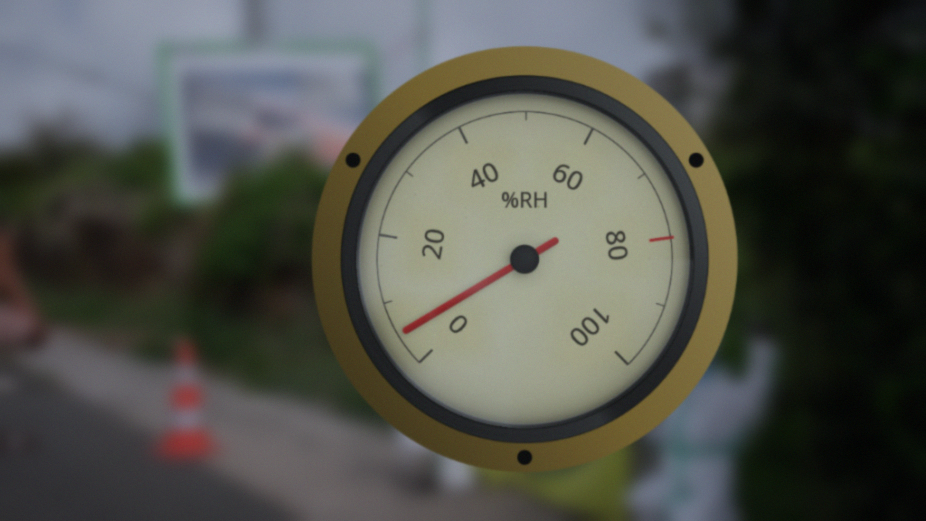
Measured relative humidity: 5 %
